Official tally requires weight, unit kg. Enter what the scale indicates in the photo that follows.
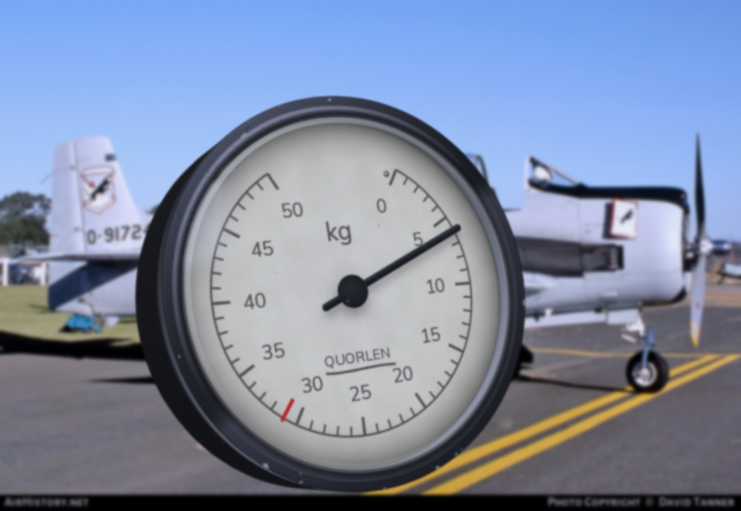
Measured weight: 6 kg
